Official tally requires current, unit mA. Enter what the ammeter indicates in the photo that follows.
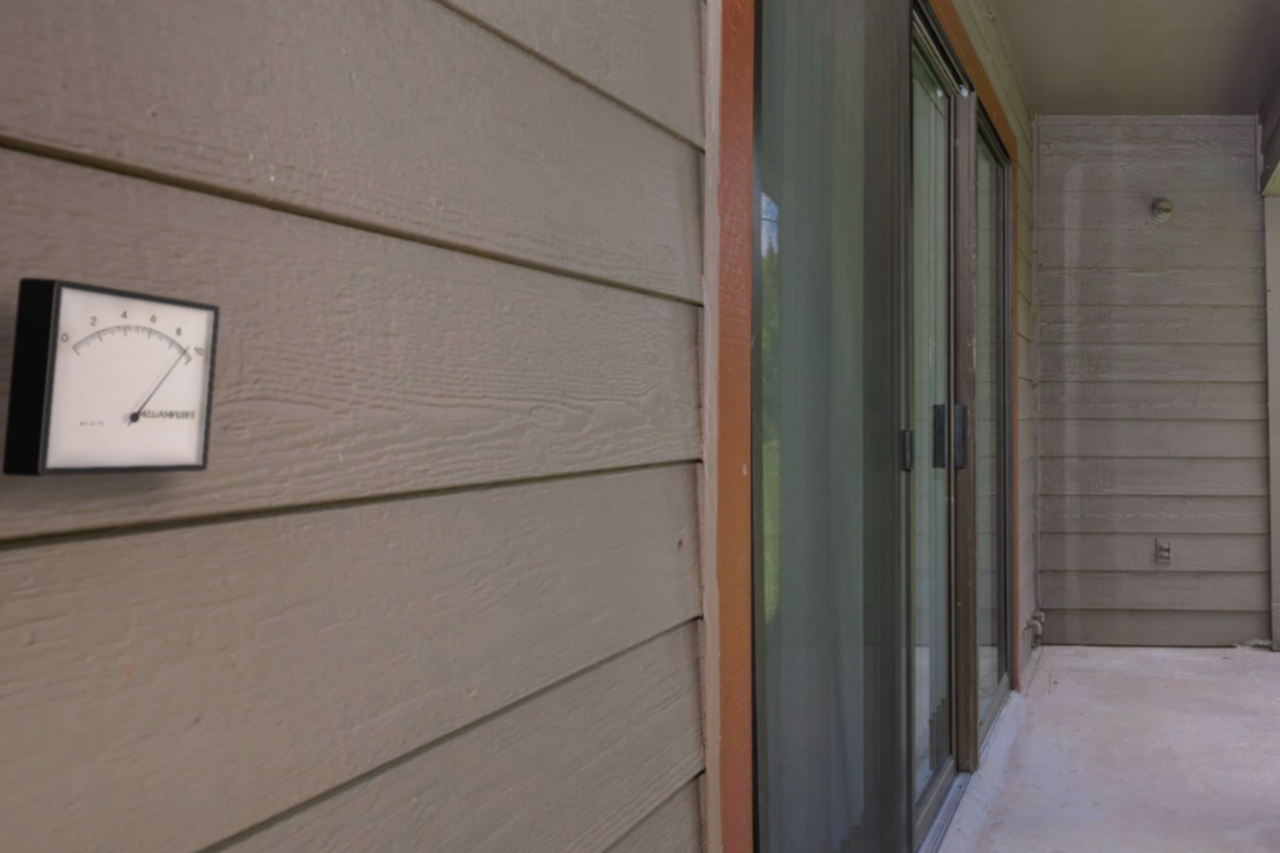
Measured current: 9 mA
